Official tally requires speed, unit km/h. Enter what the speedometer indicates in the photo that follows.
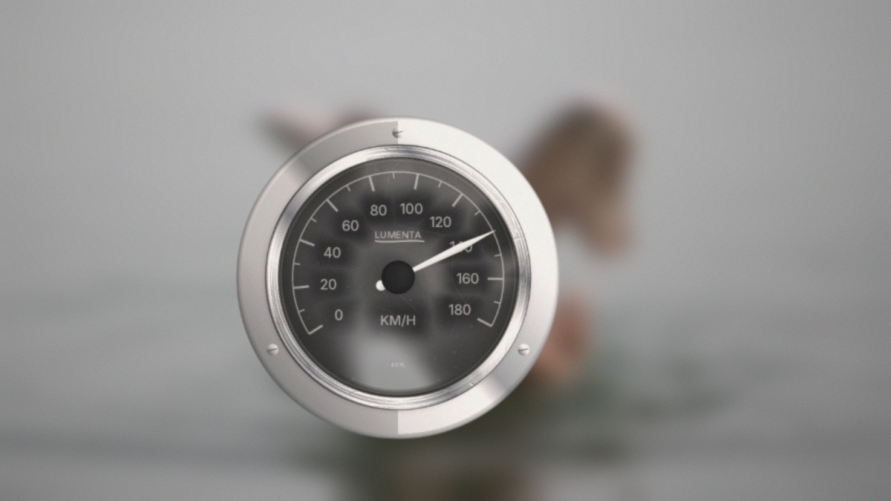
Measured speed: 140 km/h
